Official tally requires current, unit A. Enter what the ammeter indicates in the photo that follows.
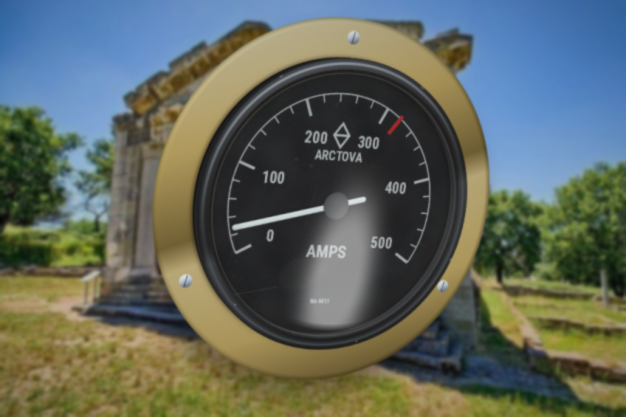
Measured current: 30 A
